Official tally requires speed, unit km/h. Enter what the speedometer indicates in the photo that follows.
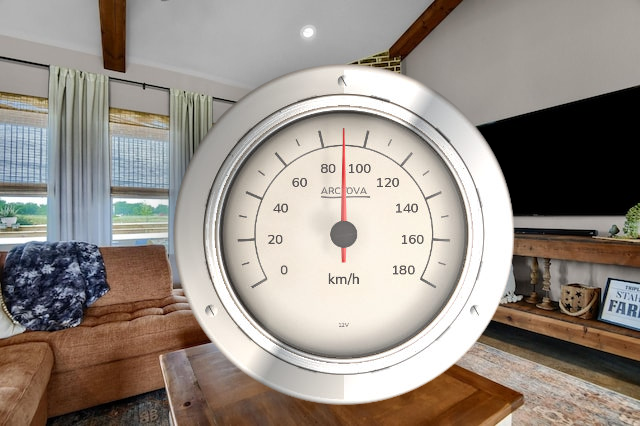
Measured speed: 90 km/h
